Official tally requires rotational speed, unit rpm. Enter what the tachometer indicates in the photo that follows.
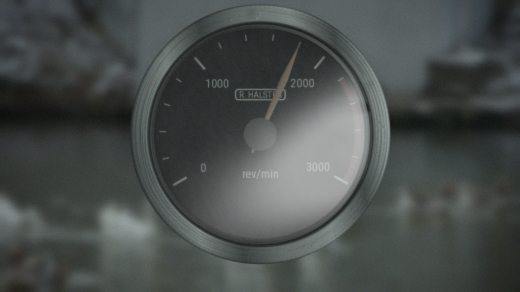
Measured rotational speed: 1800 rpm
